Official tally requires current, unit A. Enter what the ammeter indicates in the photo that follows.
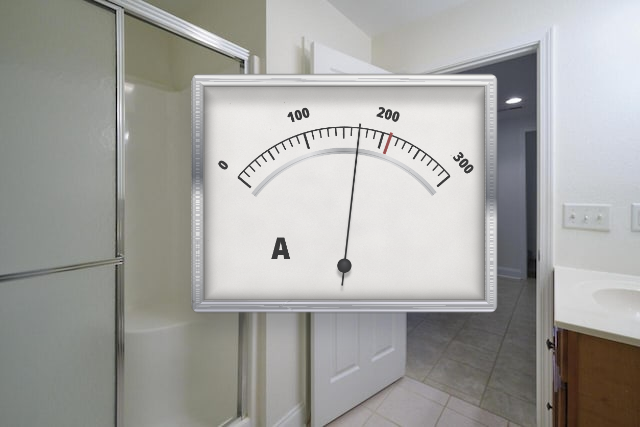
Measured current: 170 A
